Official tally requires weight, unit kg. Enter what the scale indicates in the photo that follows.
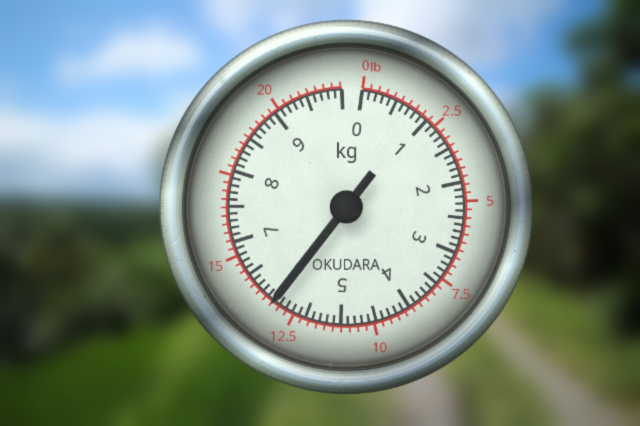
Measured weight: 6 kg
